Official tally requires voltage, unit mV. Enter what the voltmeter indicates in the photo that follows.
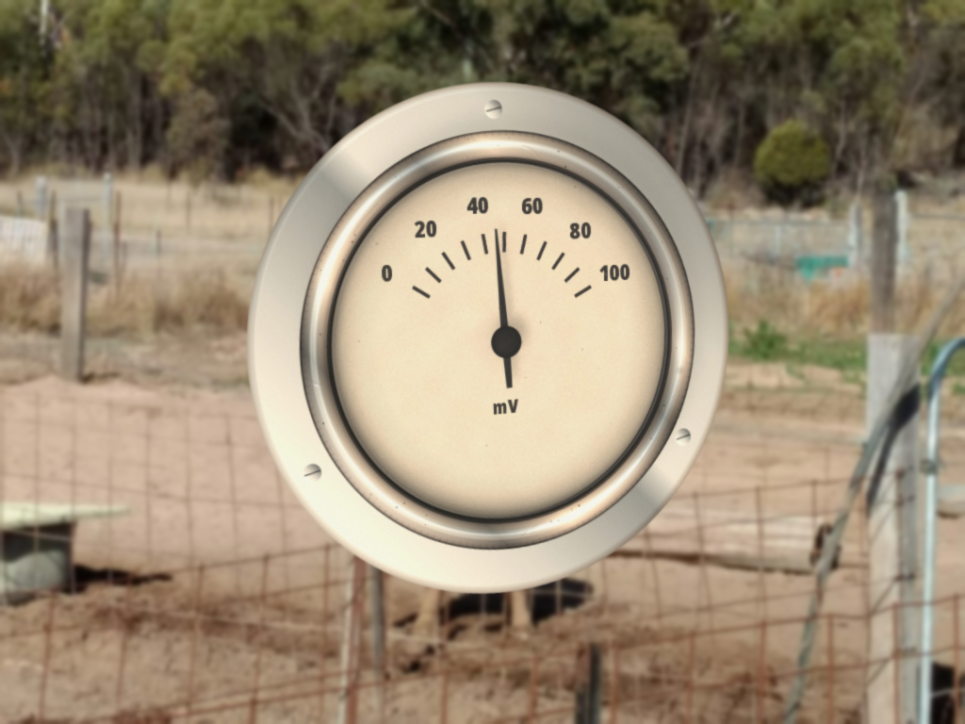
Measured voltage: 45 mV
